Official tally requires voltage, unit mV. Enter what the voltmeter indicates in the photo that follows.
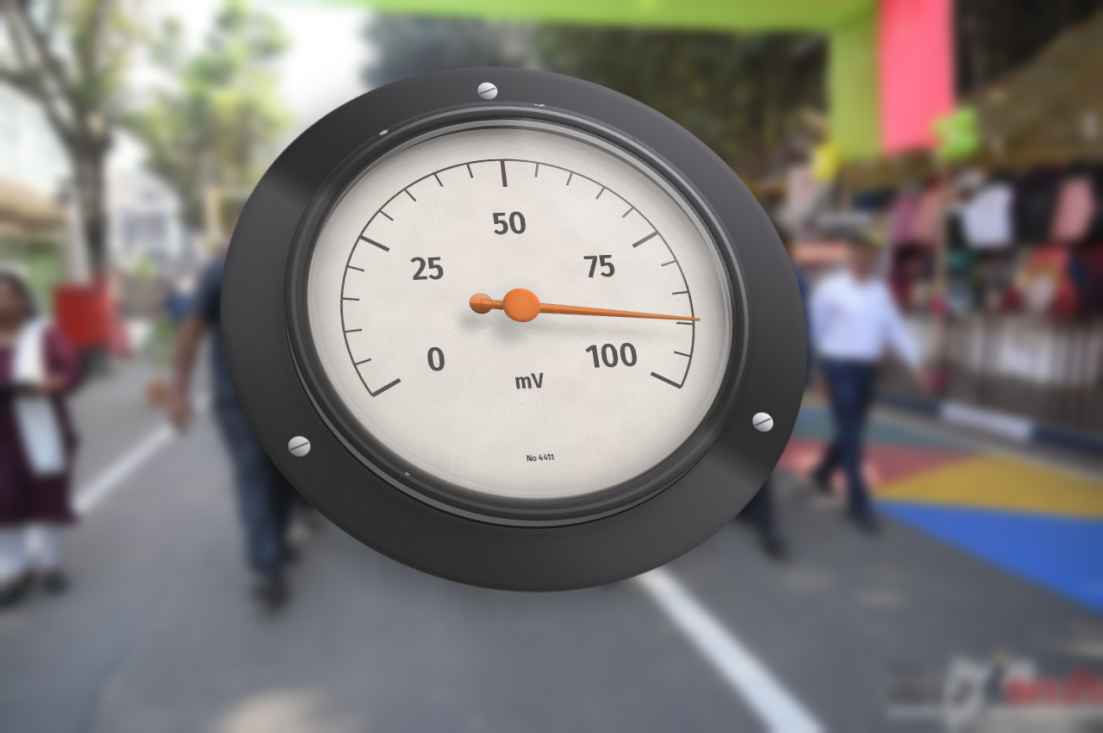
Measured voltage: 90 mV
